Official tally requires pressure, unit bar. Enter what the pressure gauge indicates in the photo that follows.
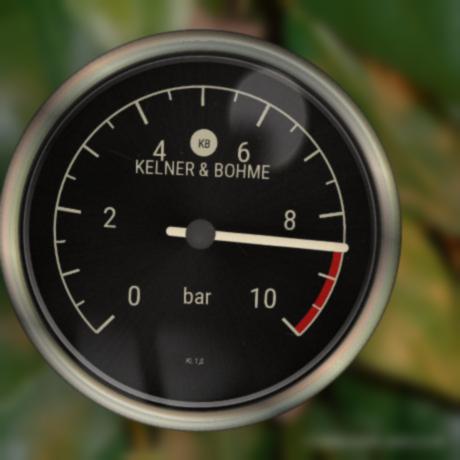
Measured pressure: 8.5 bar
